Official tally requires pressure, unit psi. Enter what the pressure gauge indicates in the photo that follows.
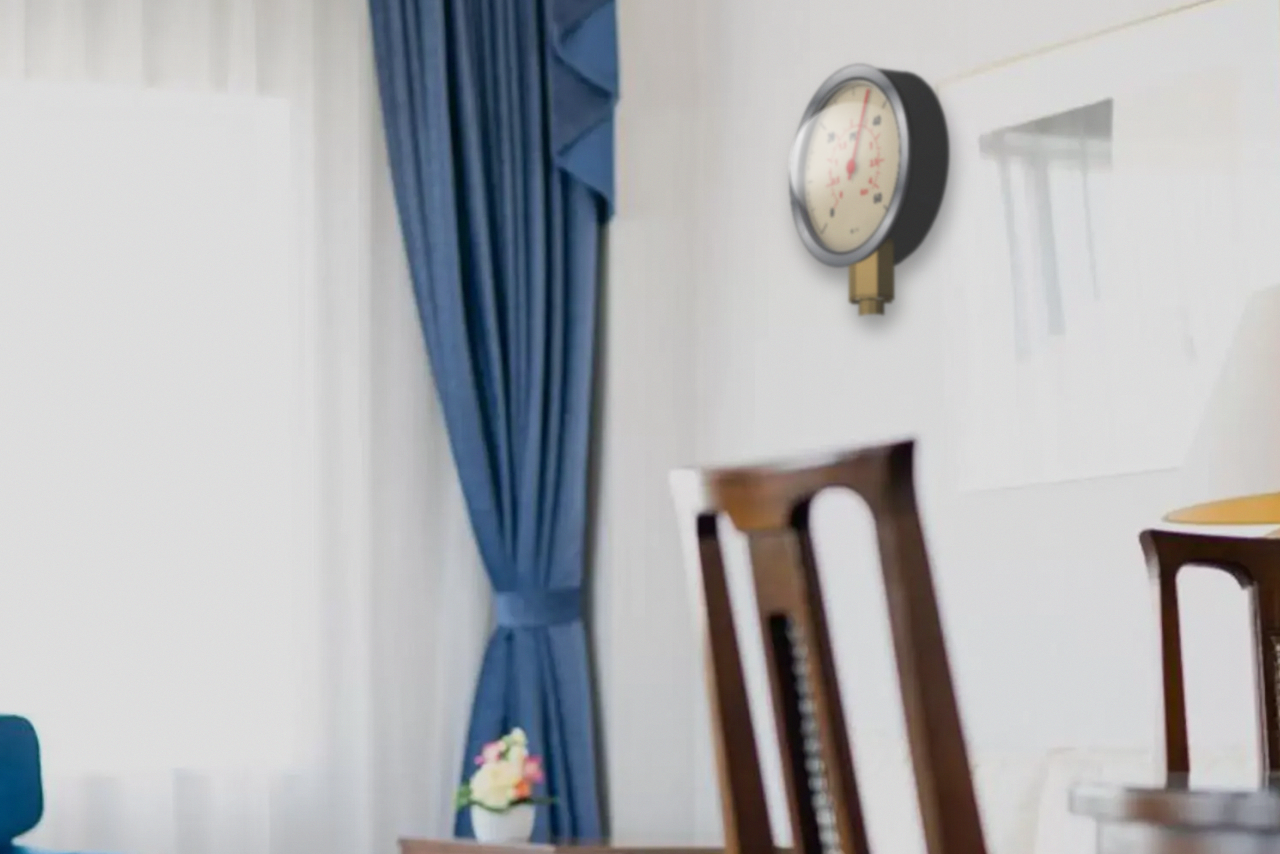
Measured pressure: 35 psi
